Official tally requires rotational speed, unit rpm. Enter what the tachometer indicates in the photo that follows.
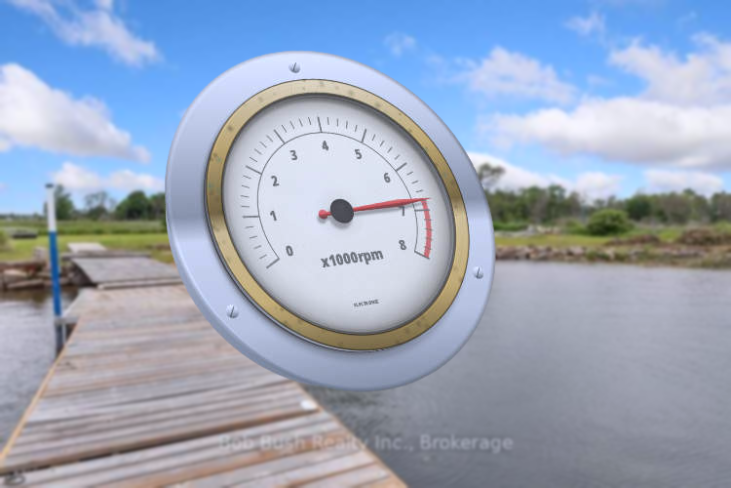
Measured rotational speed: 6800 rpm
